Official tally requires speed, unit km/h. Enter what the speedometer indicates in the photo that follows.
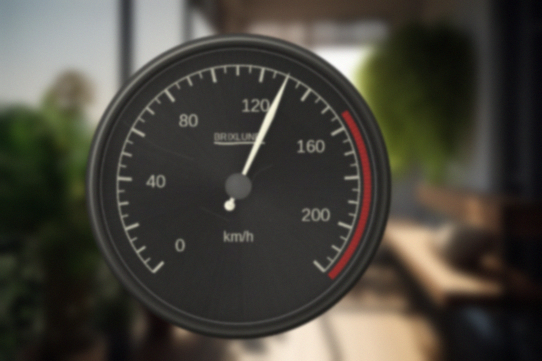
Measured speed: 130 km/h
